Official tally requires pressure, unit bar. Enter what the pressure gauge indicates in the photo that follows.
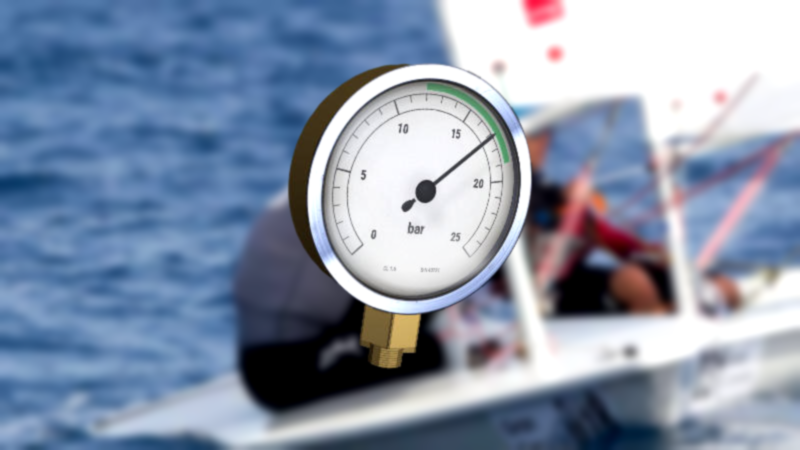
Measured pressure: 17 bar
